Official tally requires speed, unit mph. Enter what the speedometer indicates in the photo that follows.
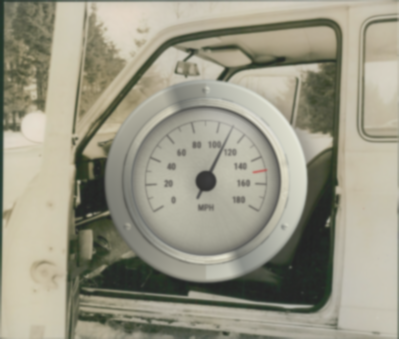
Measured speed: 110 mph
